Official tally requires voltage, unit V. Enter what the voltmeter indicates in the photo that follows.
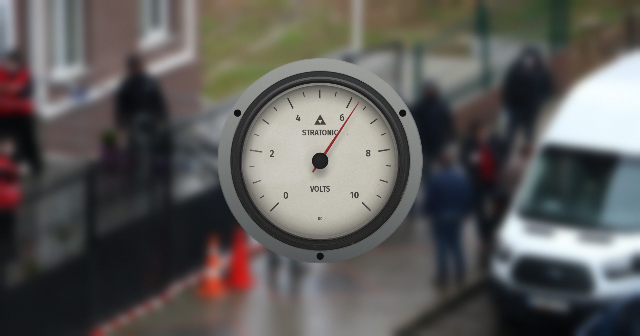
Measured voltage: 6.25 V
